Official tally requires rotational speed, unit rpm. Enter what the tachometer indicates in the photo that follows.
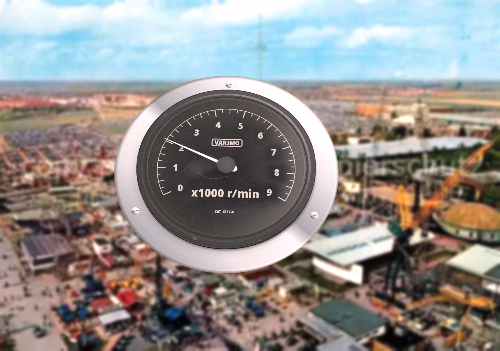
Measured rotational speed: 2000 rpm
